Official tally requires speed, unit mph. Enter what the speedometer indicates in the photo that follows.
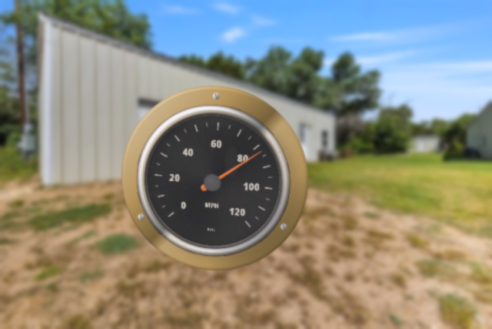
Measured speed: 82.5 mph
